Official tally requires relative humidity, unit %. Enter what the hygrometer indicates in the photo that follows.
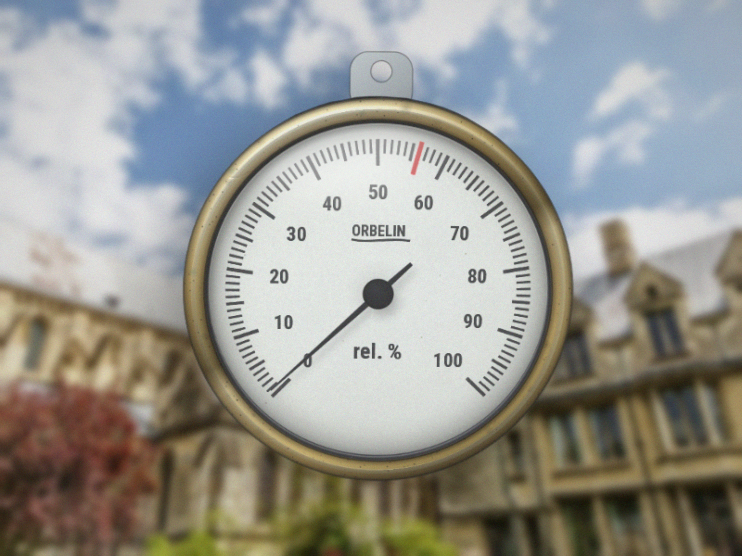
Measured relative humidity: 1 %
